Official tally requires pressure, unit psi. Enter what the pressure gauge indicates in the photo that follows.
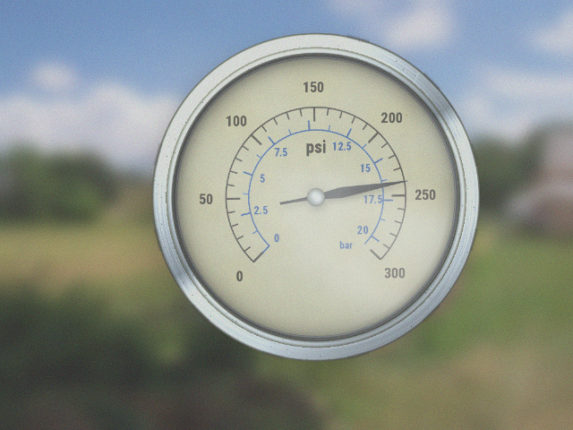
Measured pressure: 240 psi
